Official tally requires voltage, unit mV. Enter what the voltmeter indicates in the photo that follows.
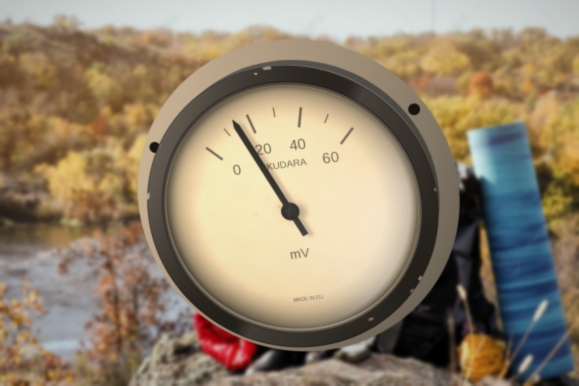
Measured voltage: 15 mV
